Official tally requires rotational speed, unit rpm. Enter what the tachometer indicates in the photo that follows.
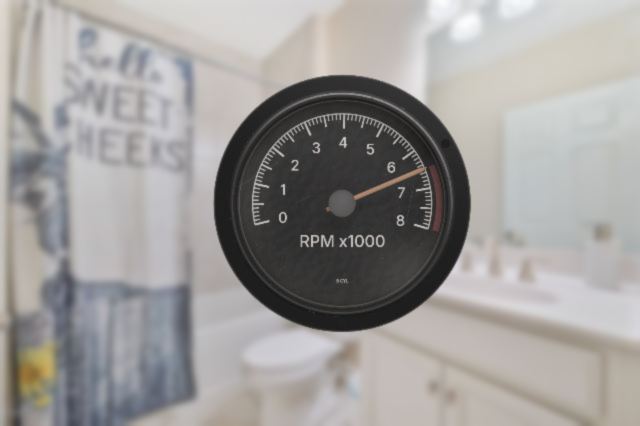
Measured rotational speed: 6500 rpm
